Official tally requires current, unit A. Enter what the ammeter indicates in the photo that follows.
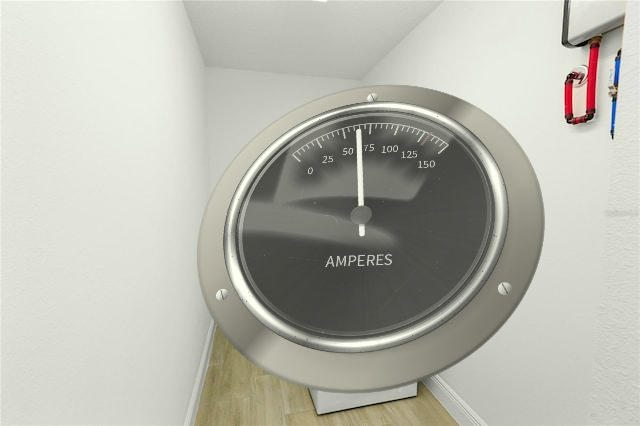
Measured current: 65 A
